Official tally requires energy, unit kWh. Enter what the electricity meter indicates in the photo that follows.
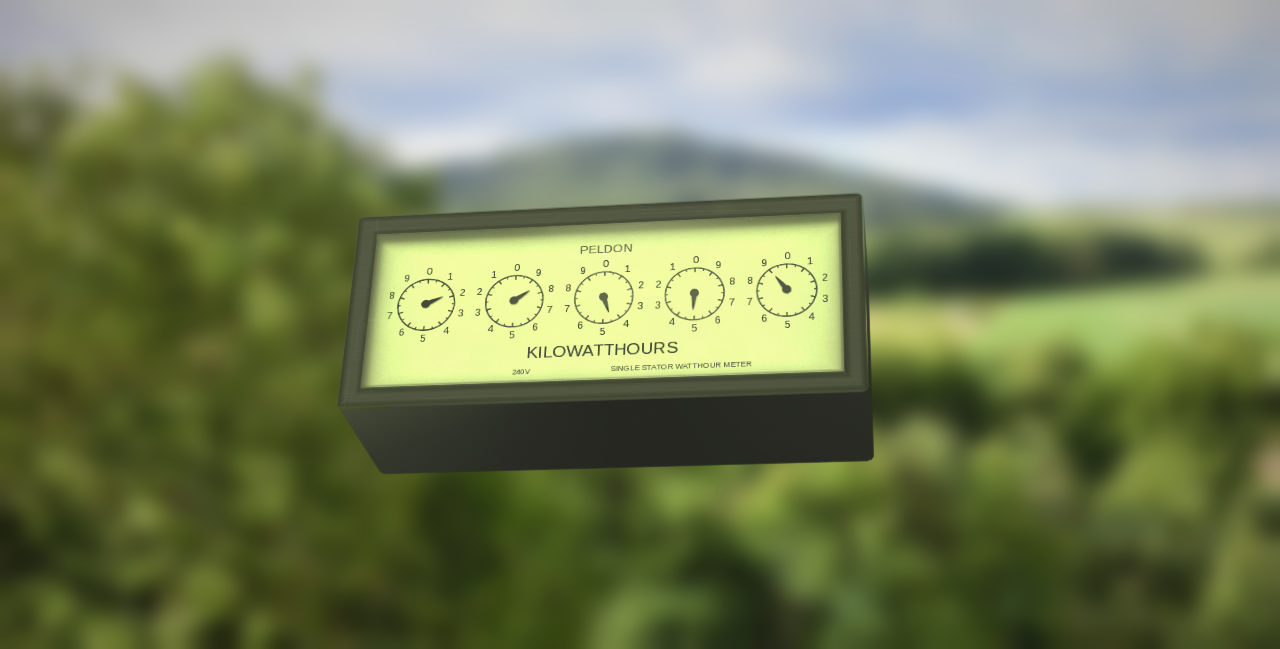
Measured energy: 18449 kWh
